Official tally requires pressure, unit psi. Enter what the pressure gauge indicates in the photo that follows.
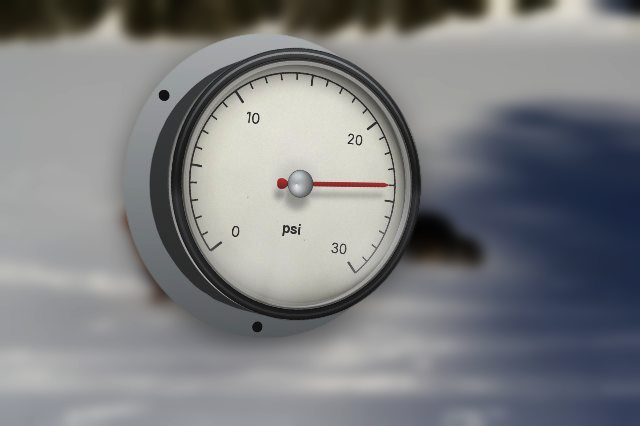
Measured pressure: 24 psi
